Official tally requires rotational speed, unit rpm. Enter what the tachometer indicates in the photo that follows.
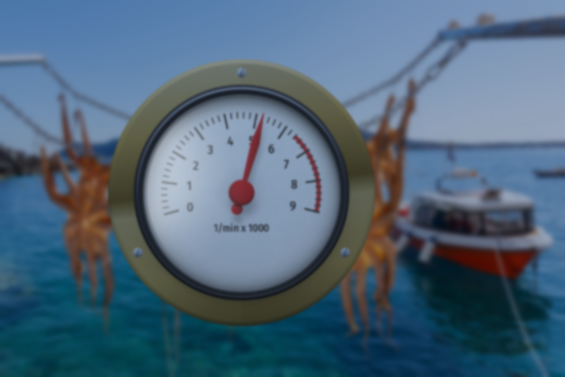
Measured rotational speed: 5200 rpm
